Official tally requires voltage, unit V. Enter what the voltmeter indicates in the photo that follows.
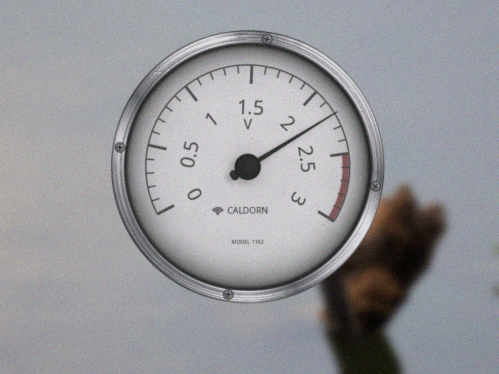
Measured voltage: 2.2 V
